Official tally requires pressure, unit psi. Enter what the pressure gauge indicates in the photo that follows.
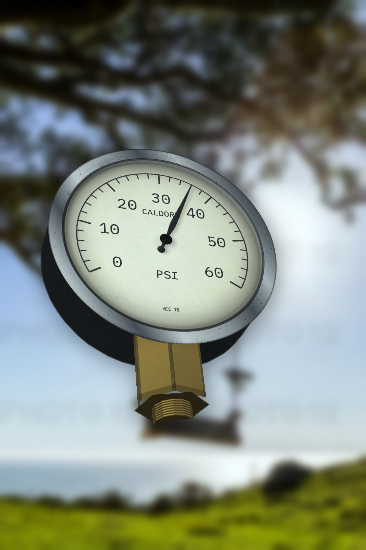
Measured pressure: 36 psi
